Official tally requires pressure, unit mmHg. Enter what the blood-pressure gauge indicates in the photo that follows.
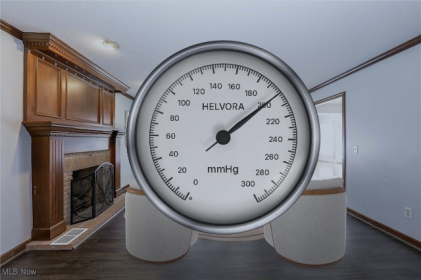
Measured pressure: 200 mmHg
